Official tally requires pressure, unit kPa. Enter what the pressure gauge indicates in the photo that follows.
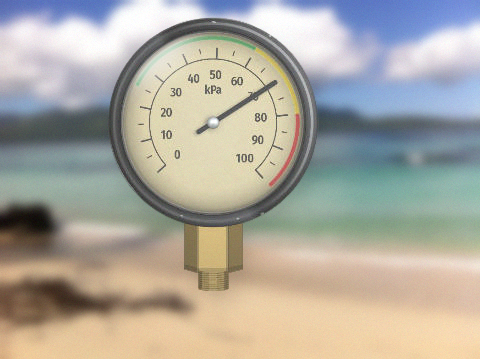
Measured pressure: 70 kPa
